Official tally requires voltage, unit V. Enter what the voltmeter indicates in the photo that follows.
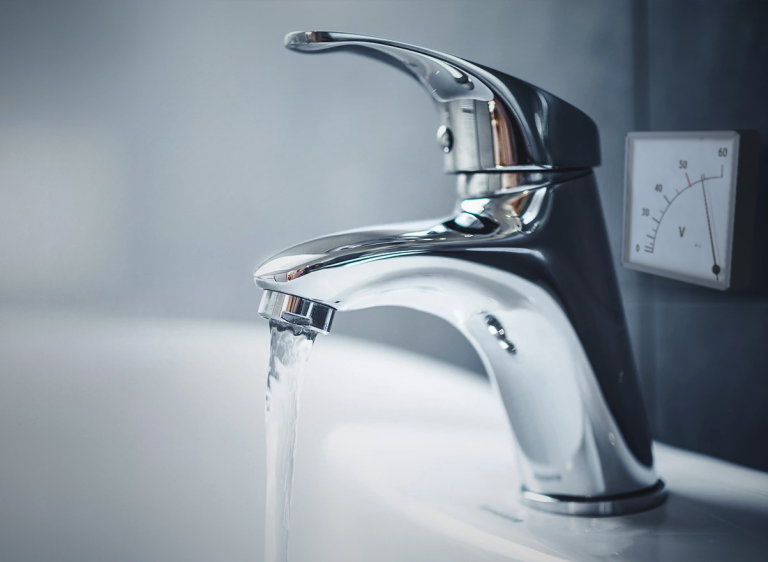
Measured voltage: 55 V
